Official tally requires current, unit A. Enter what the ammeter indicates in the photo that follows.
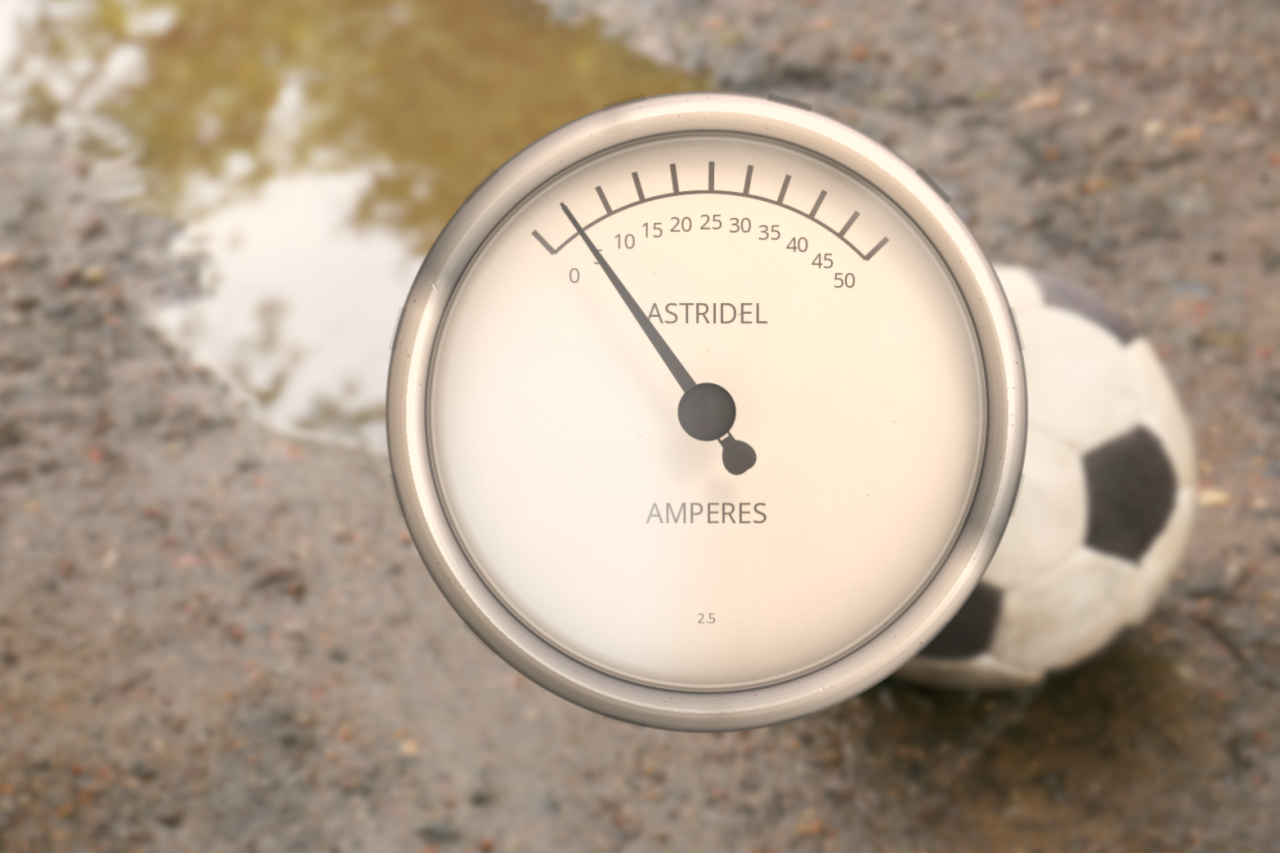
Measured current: 5 A
